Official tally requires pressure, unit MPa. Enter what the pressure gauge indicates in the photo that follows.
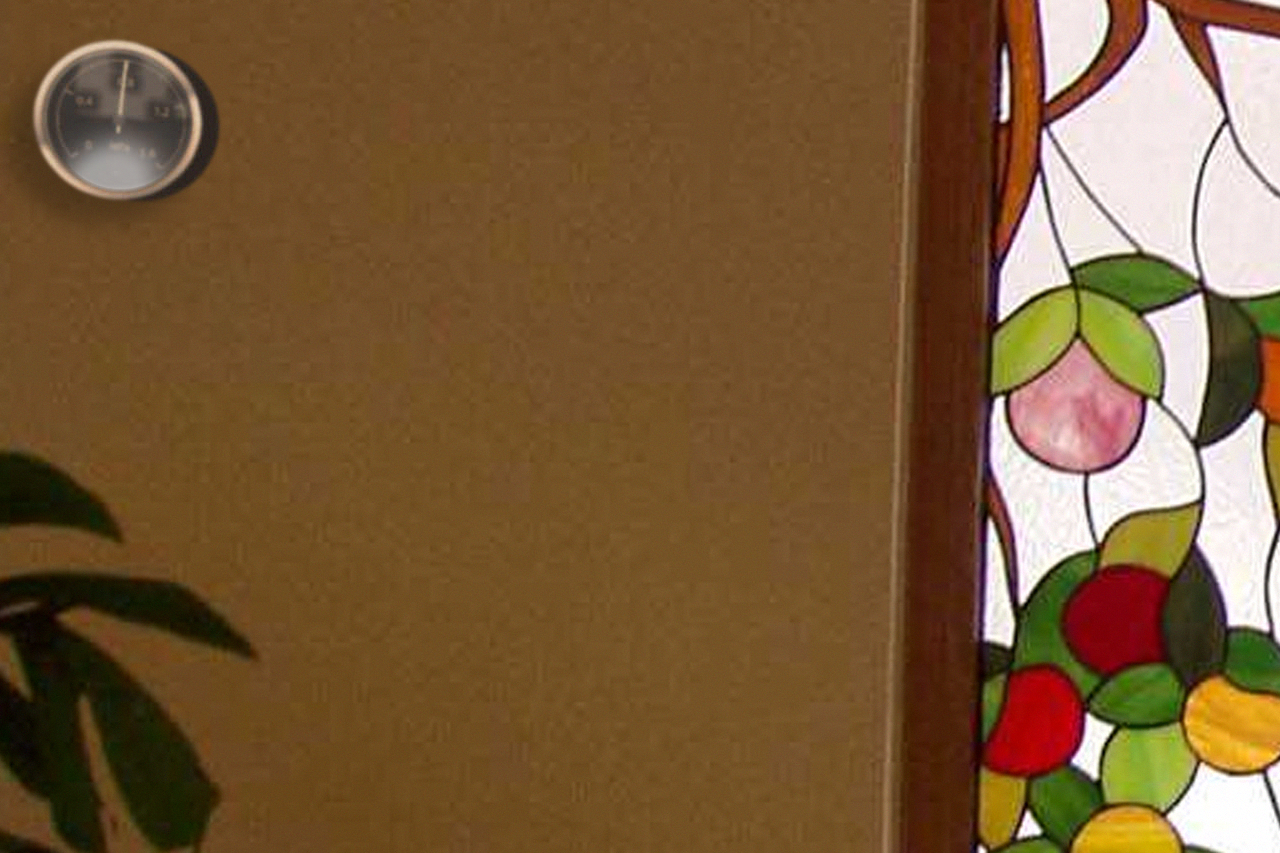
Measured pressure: 0.8 MPa
